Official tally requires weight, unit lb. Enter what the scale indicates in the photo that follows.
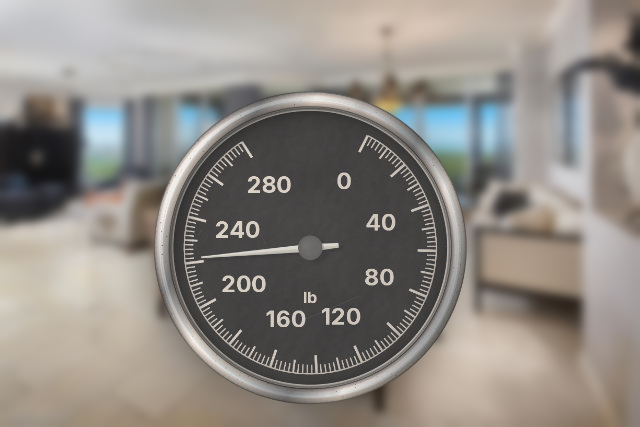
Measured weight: 222 lb
